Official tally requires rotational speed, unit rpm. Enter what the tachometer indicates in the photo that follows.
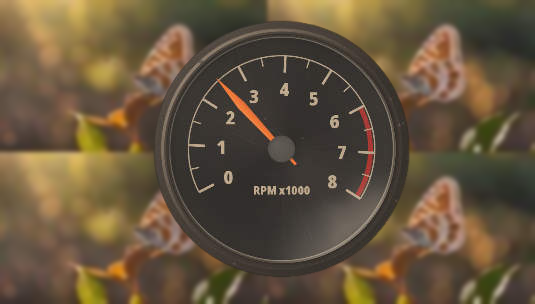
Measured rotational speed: 2500 rpm
